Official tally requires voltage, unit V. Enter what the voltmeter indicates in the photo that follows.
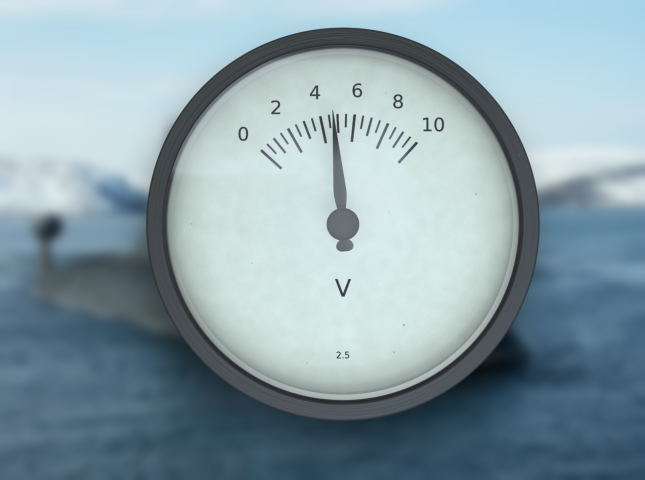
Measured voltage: 4.75 V
